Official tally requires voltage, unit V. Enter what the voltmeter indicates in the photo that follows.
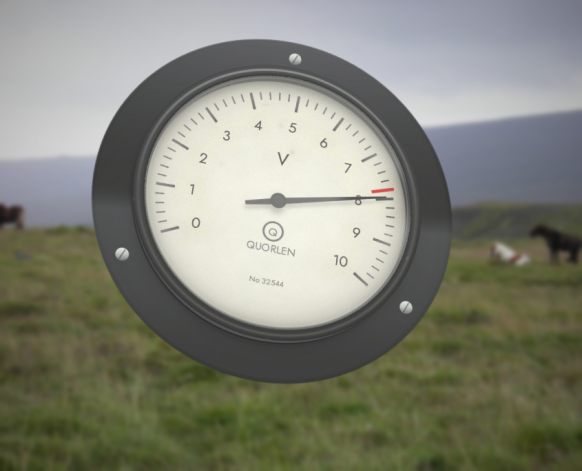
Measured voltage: 8 V
